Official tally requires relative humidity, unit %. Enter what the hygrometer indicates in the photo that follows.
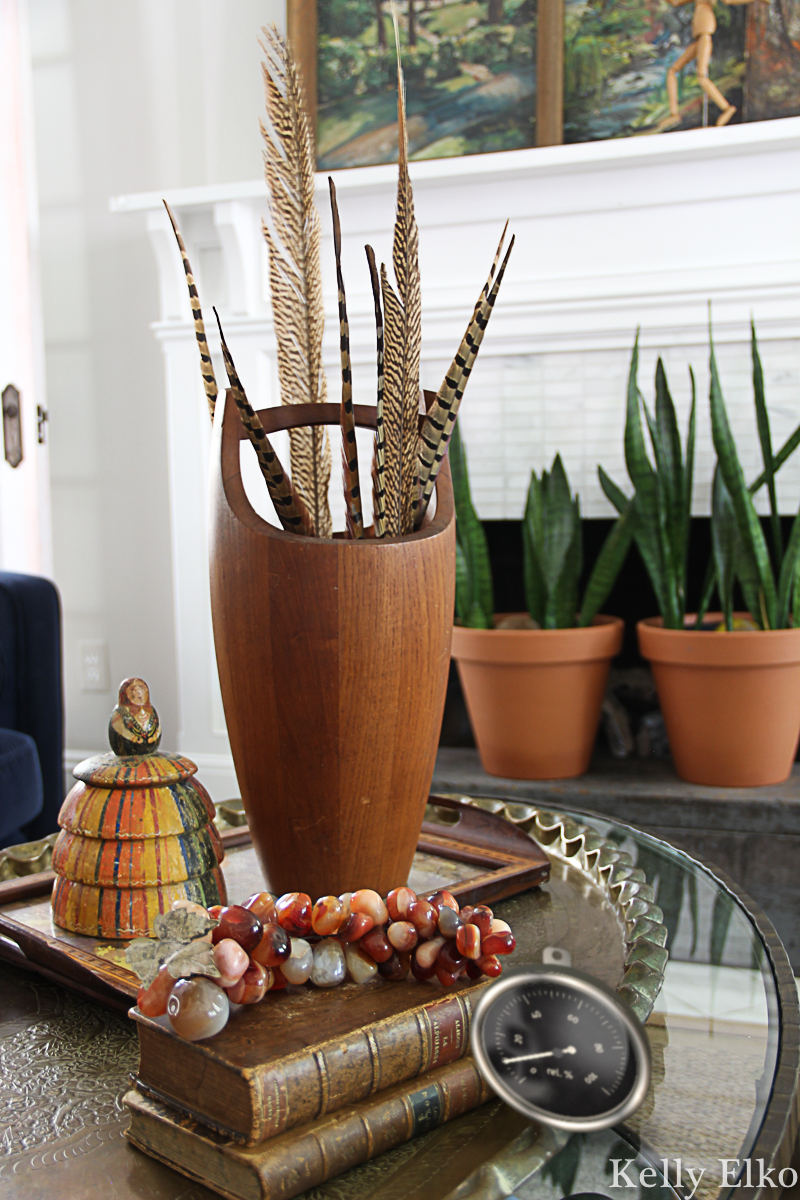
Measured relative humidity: 10 %
